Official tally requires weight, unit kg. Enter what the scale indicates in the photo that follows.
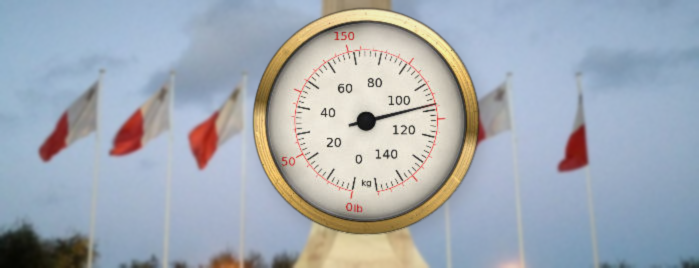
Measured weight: 108 kg
